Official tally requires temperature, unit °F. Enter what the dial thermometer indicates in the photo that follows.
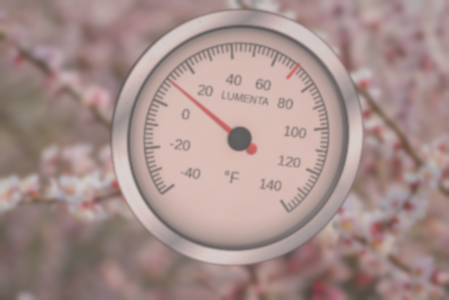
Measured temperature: 10 °F
